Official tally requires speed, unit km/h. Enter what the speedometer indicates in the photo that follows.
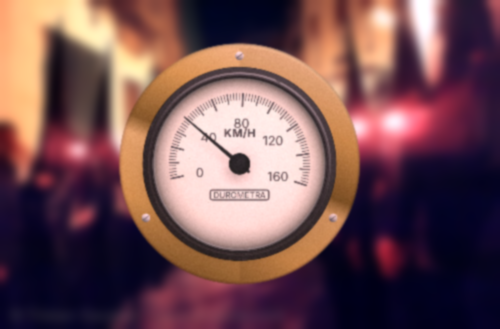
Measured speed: 40 km/h
